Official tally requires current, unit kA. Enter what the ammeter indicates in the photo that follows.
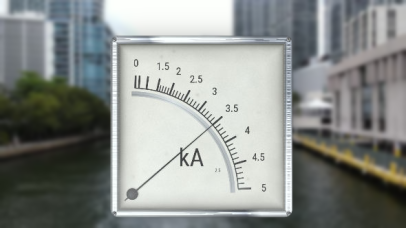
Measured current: 3.5 kA
